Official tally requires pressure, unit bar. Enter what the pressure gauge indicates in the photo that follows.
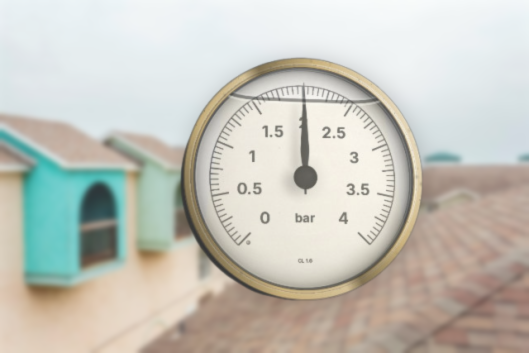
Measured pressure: 2 bar
